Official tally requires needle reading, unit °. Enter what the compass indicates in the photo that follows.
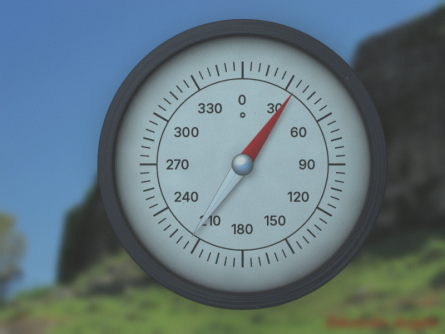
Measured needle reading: 35 °
